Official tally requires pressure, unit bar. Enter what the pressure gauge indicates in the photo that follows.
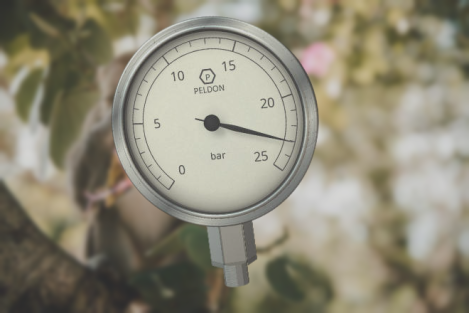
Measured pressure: 23 bar
